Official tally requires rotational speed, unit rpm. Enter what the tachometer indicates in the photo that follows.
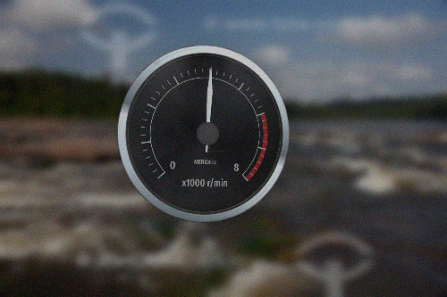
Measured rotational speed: 4000 rpm
